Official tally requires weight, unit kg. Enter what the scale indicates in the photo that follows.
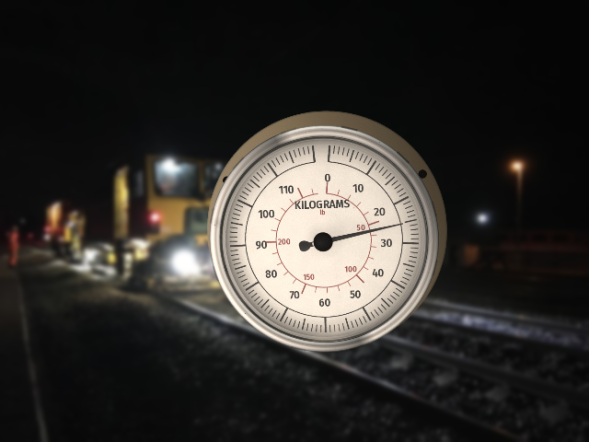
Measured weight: 25 kg
